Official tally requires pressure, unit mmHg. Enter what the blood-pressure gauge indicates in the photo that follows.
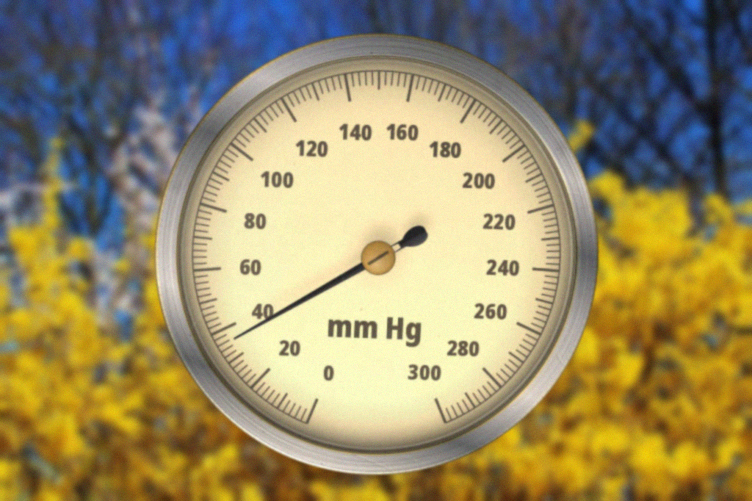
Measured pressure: 36 mmHg
